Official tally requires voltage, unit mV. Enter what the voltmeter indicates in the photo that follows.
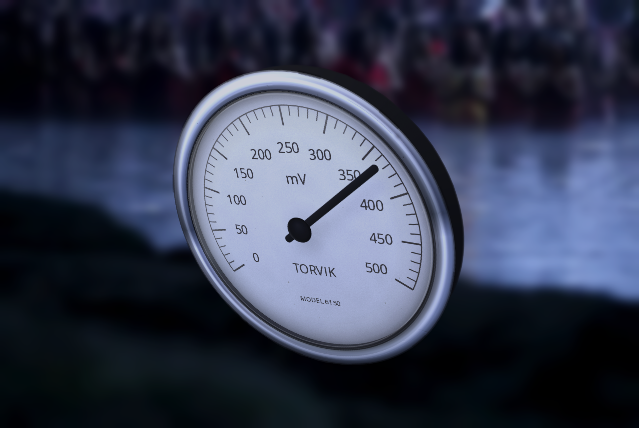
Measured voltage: 365 mV
